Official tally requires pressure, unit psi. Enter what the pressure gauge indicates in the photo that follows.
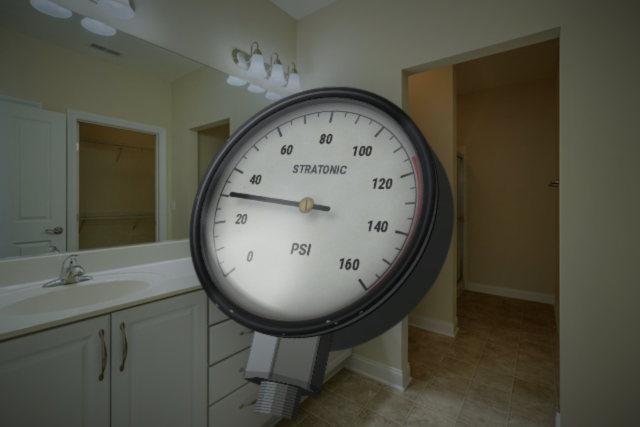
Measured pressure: 30 psi
